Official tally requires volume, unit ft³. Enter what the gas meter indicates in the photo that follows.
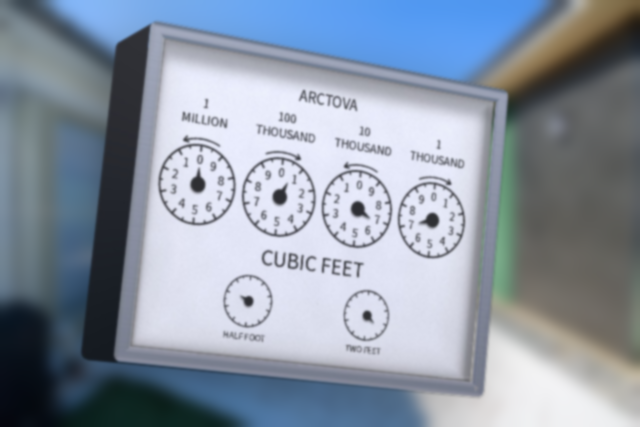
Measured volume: 6700 ft³
